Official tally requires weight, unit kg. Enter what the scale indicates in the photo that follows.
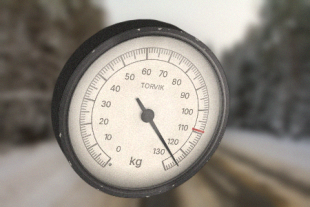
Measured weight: 125 kg
